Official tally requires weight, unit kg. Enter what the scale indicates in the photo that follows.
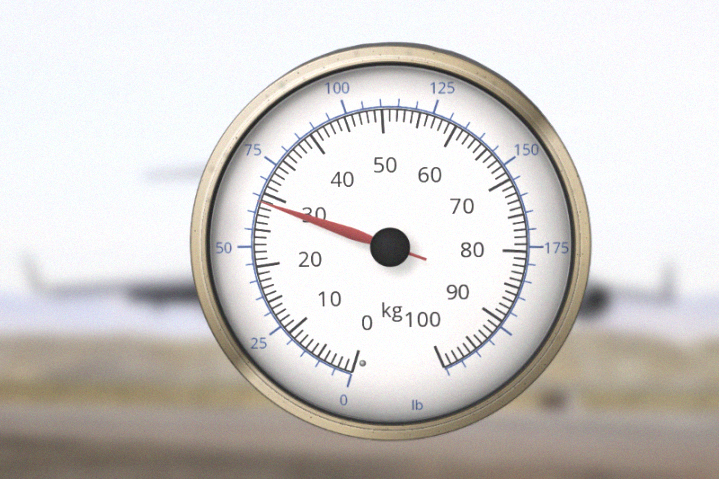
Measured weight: 29 kg
